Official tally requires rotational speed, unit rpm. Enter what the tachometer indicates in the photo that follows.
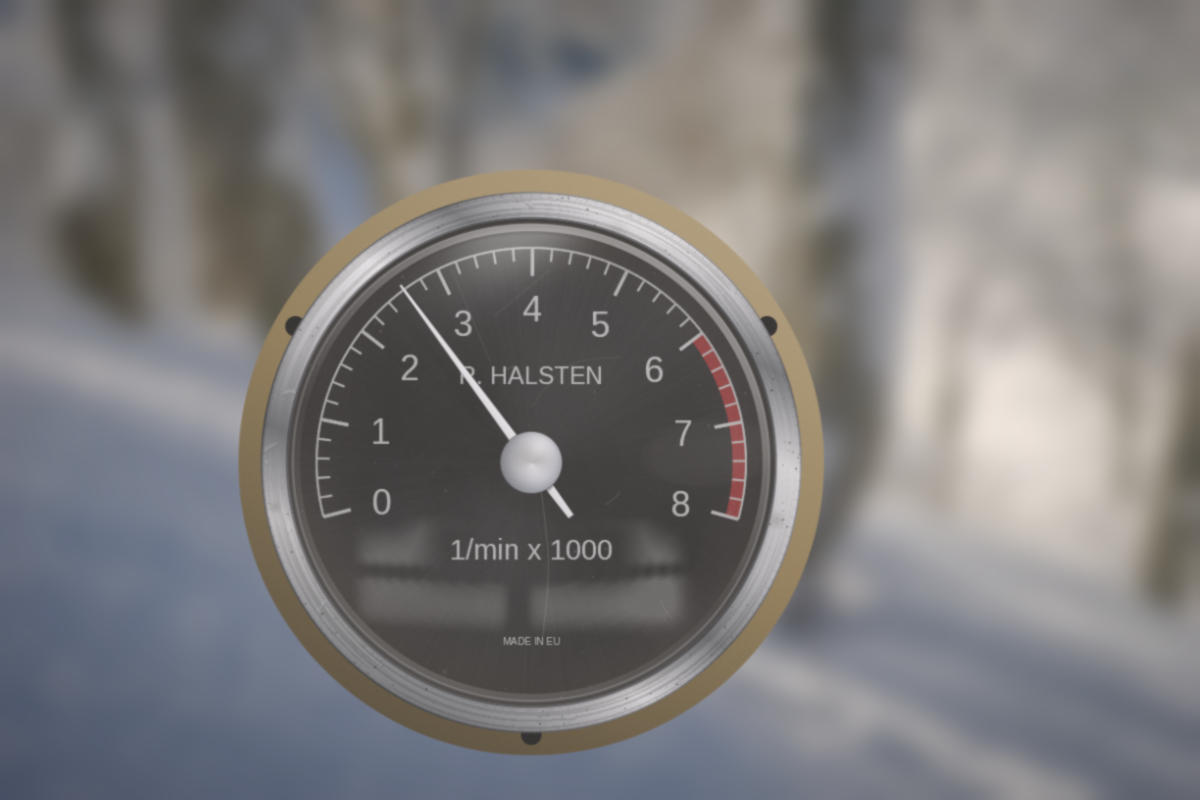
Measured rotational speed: 2600 rpm
